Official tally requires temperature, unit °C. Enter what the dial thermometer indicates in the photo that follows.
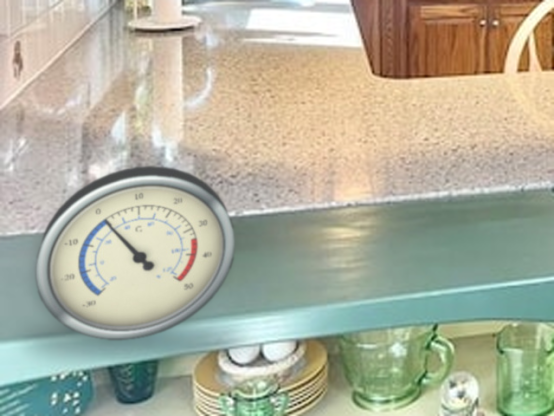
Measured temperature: 0 °C
